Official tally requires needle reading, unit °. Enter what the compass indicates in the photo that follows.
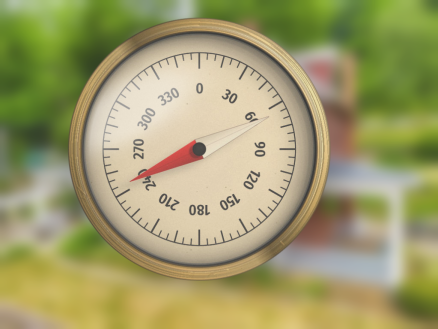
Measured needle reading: 245 °
